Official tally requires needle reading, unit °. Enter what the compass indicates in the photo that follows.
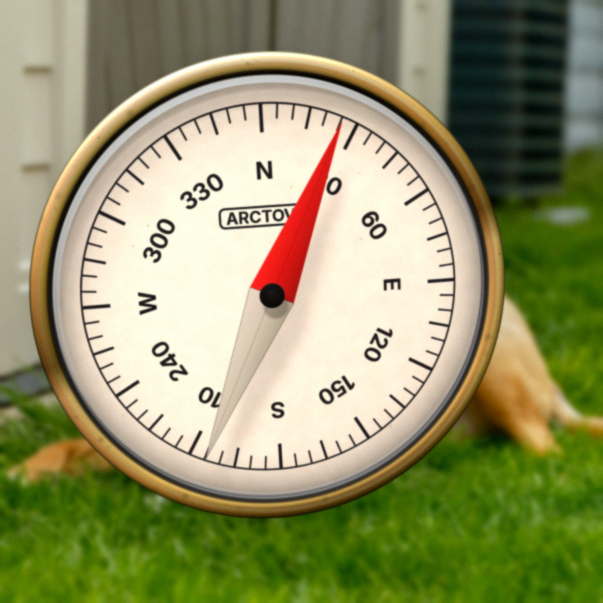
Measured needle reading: 25 °
